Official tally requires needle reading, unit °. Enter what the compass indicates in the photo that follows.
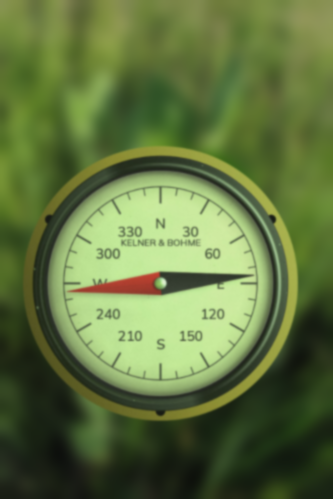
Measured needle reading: 265 °
